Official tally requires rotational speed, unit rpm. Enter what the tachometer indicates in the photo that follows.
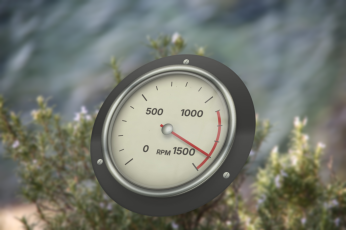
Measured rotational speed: 1400 rpm
